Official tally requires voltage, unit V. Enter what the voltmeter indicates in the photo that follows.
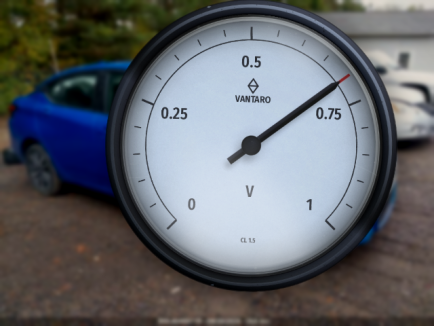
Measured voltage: 0.7 V
